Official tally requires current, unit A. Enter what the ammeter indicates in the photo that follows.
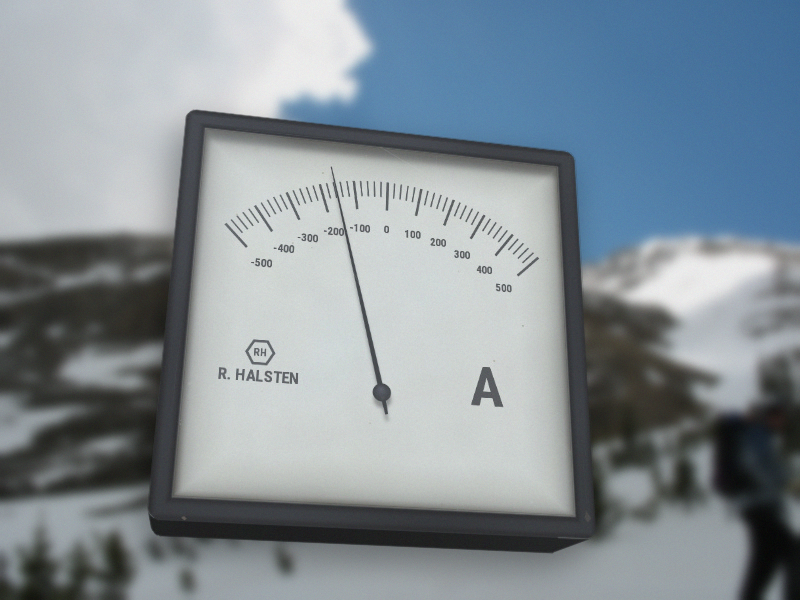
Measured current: -160 A
